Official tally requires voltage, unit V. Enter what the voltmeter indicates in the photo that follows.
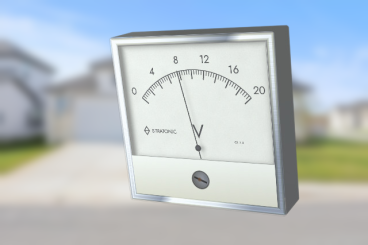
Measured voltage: 8 V
